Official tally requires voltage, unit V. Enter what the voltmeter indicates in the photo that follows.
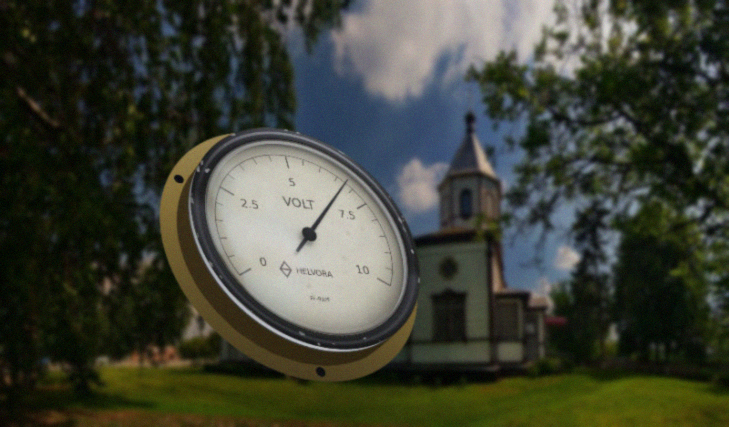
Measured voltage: 6.75 V
